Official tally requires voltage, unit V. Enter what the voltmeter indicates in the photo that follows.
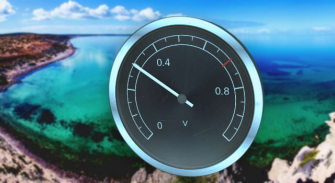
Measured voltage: 0.3 V
